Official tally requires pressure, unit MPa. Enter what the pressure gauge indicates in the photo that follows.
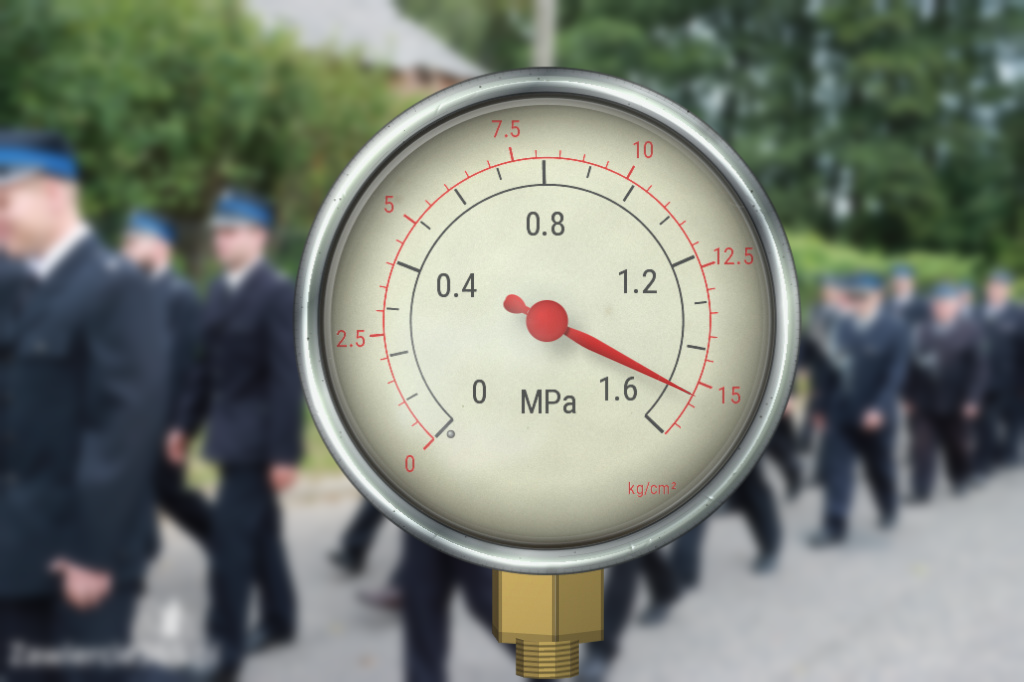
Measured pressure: 1.5 MPa
